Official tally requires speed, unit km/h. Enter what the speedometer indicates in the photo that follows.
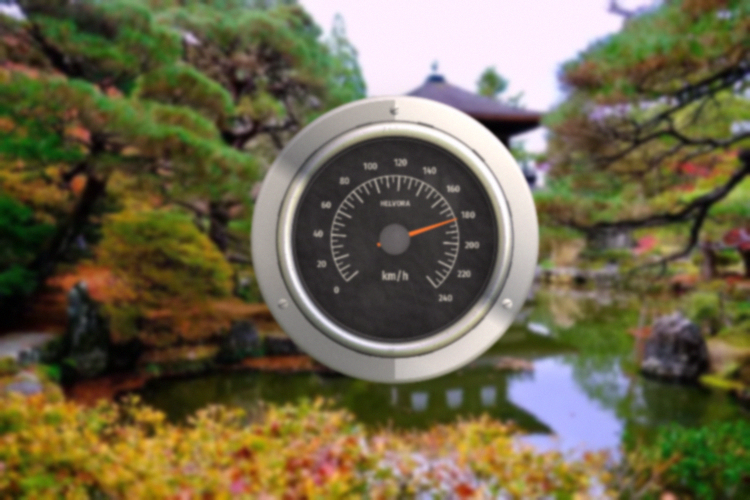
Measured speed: 180 km/h
